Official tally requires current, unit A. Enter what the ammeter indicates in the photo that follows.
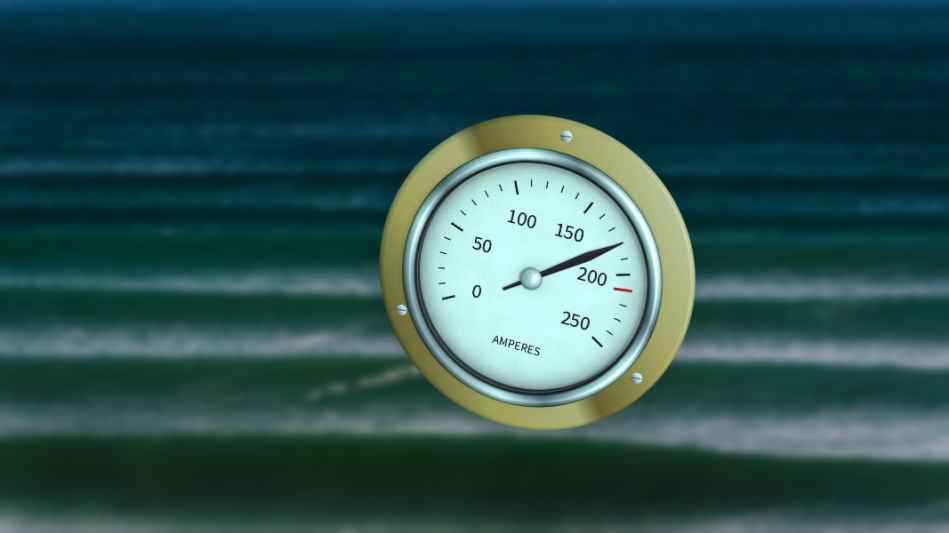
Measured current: 180 A
